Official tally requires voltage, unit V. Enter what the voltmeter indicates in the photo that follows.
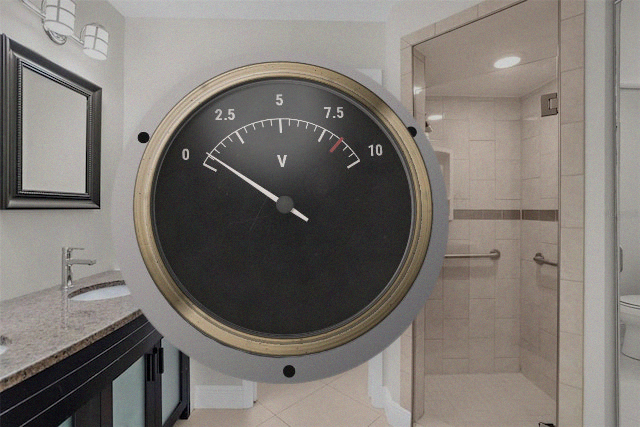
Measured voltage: 0.5 V
